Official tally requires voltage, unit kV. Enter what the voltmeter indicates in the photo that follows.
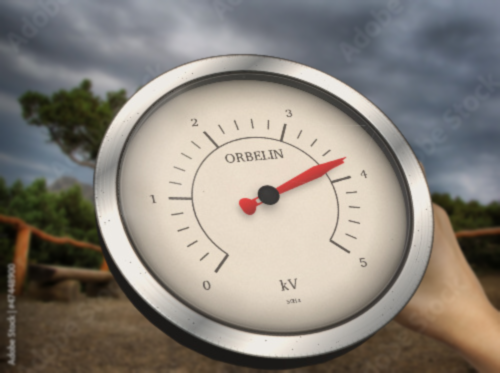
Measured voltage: 3.8 kV
